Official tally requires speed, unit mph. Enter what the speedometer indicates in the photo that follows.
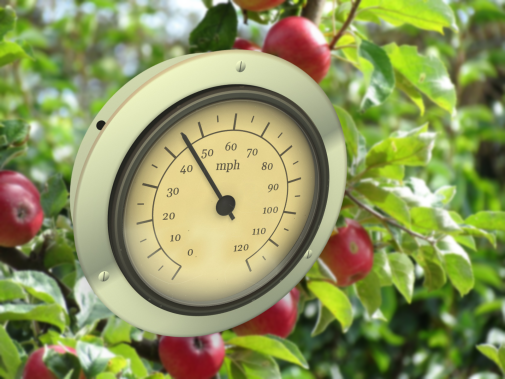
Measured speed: 45 mph
